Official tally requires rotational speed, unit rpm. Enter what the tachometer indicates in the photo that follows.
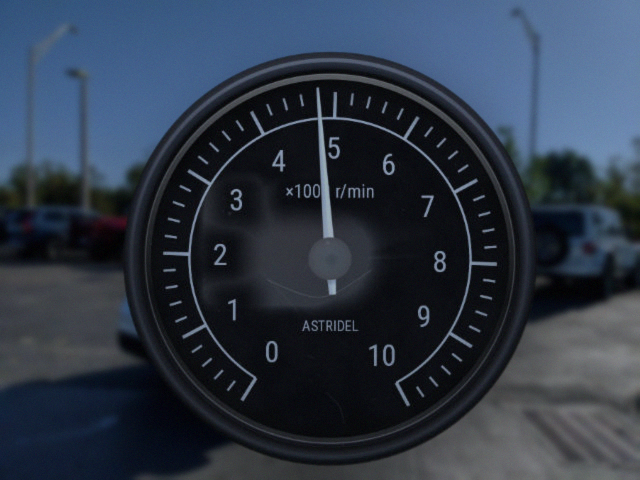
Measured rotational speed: 4800 rpm
